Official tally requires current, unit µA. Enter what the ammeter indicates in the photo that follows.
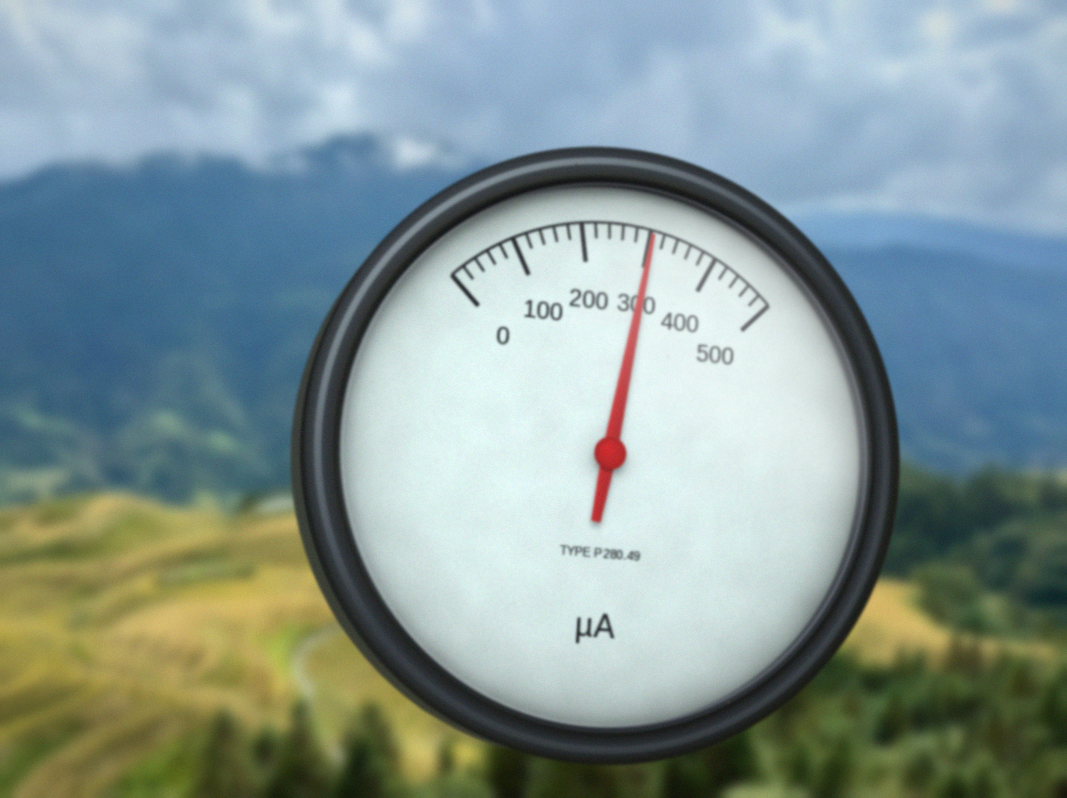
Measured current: 300 µA
